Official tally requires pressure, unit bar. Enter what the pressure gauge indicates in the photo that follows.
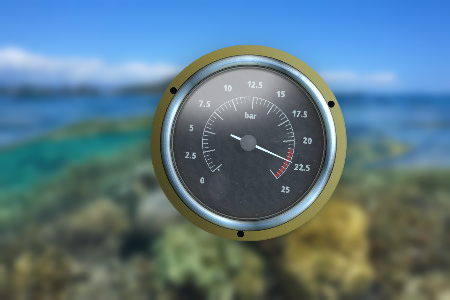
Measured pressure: 22.5 bar
